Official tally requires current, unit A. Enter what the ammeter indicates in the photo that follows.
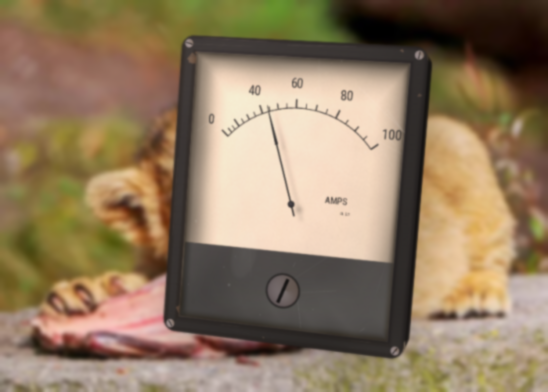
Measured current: 45 A
